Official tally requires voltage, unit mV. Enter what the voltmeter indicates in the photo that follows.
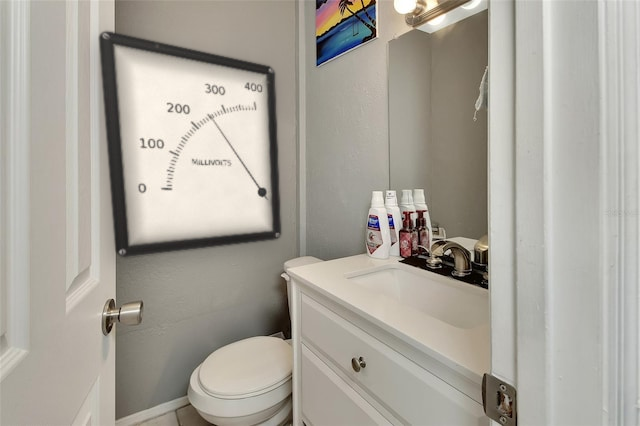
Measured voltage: 250 mV
